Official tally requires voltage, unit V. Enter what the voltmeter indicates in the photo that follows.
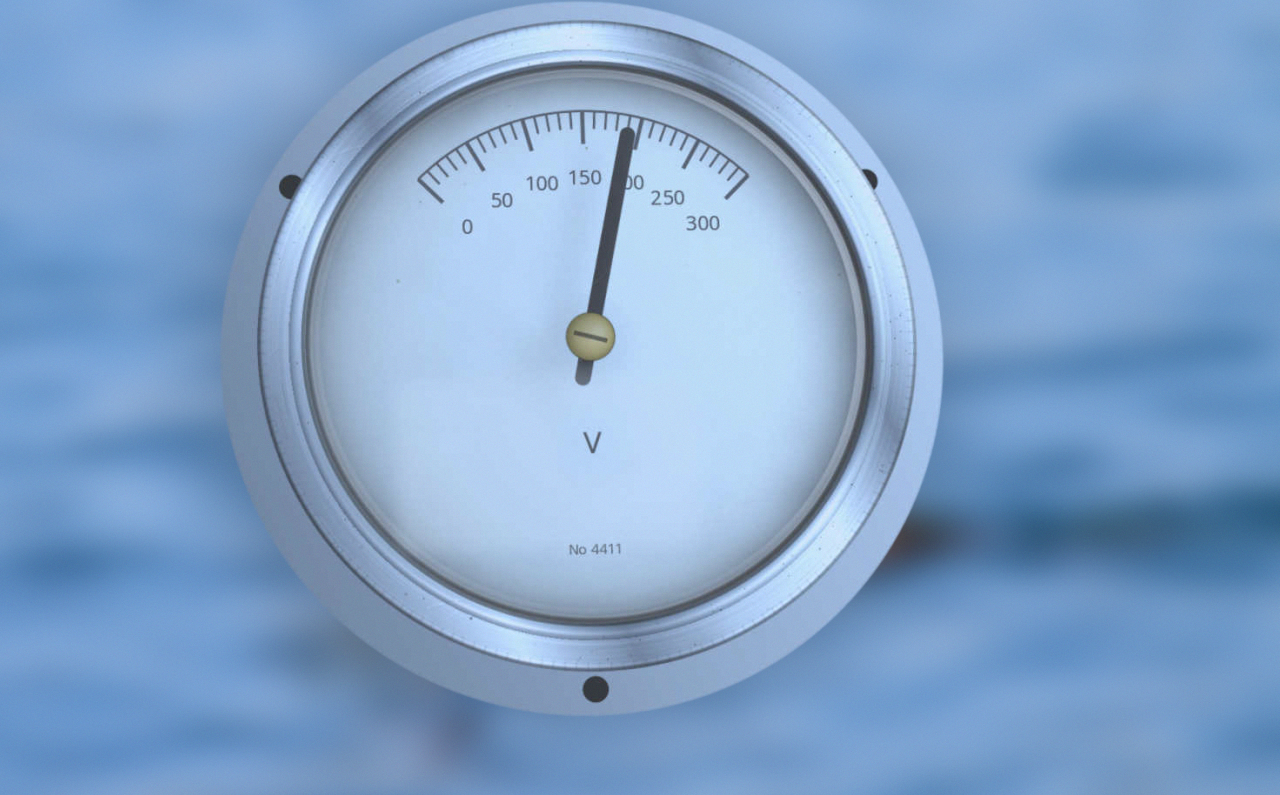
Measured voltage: 190 V
